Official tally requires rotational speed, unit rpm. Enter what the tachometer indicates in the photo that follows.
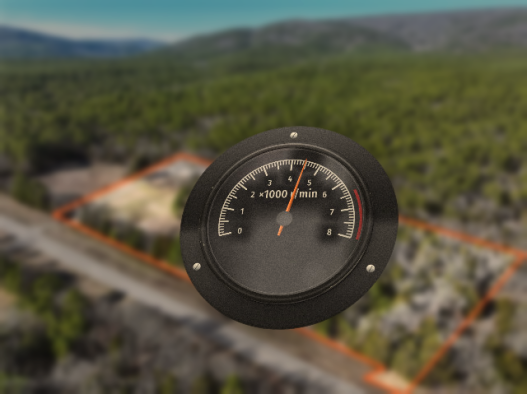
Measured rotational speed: 4500 rpm
